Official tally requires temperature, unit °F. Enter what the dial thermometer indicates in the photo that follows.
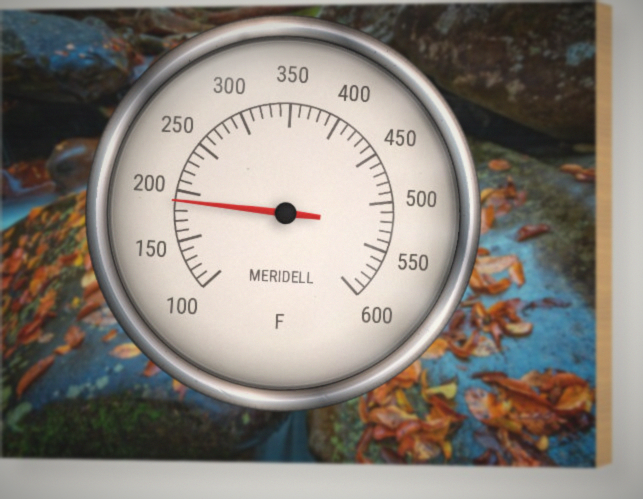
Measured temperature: 190 °F
